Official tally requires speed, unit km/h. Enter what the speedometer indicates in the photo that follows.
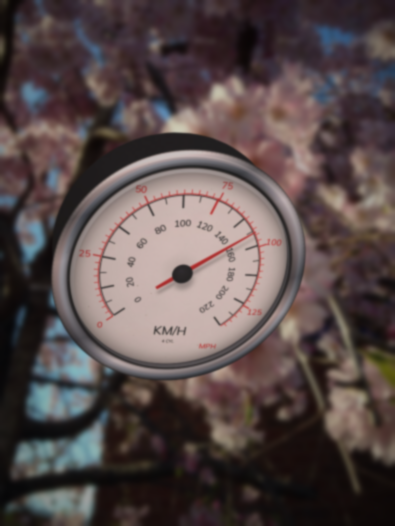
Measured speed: 150 km/h
